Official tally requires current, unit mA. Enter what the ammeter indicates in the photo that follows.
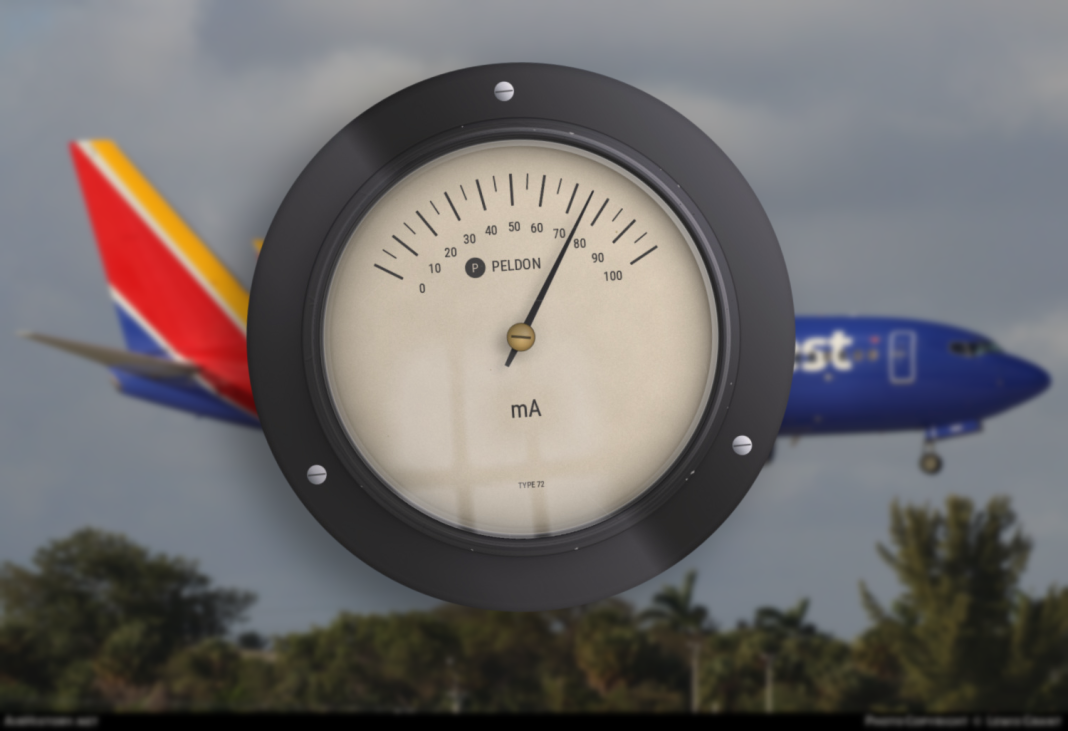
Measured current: 75 mA
